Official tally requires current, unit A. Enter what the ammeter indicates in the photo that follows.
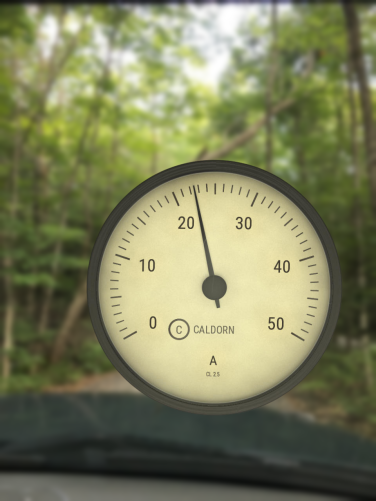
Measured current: 22.5 A
